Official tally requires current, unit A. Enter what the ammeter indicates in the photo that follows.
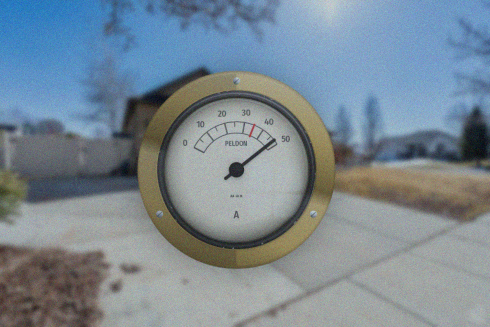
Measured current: 47.5 A
